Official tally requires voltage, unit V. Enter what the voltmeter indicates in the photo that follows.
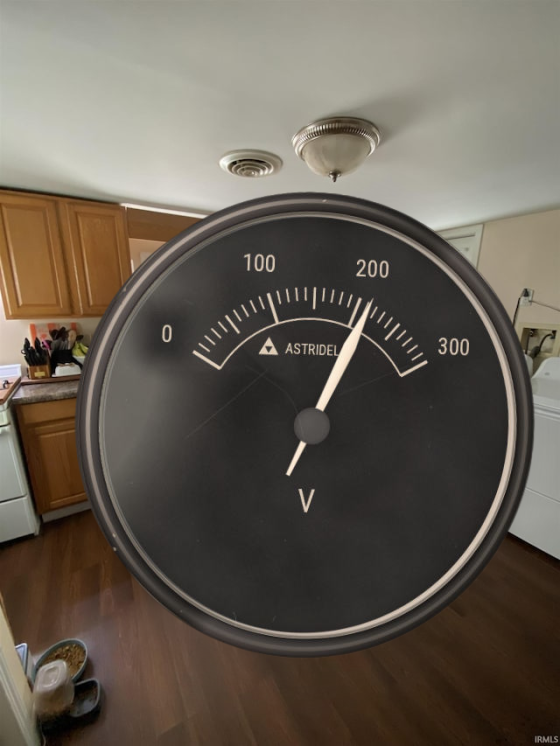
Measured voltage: 210 V
